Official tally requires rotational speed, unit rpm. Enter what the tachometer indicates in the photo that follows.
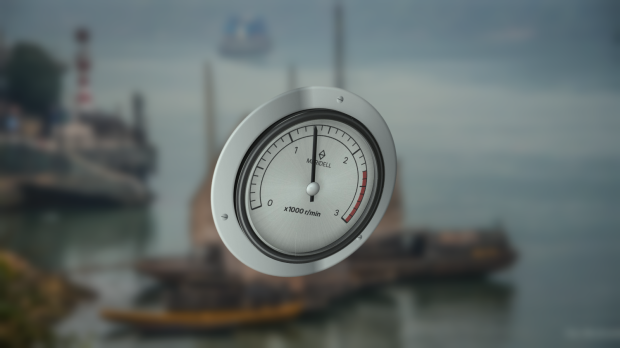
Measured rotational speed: 1300 rpm
